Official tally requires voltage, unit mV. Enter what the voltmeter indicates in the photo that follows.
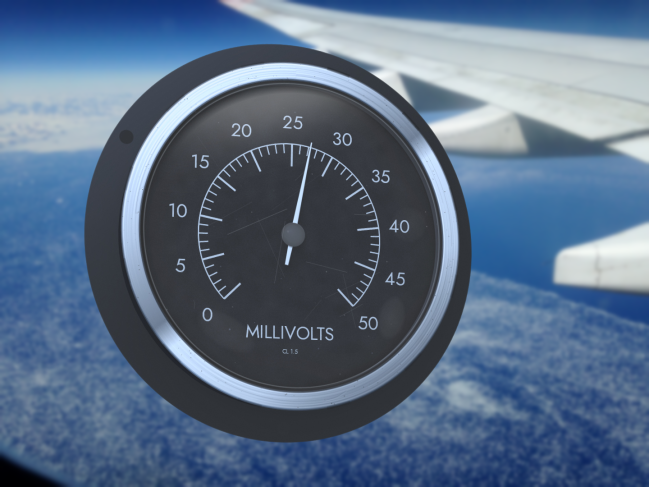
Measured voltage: 27 mV
